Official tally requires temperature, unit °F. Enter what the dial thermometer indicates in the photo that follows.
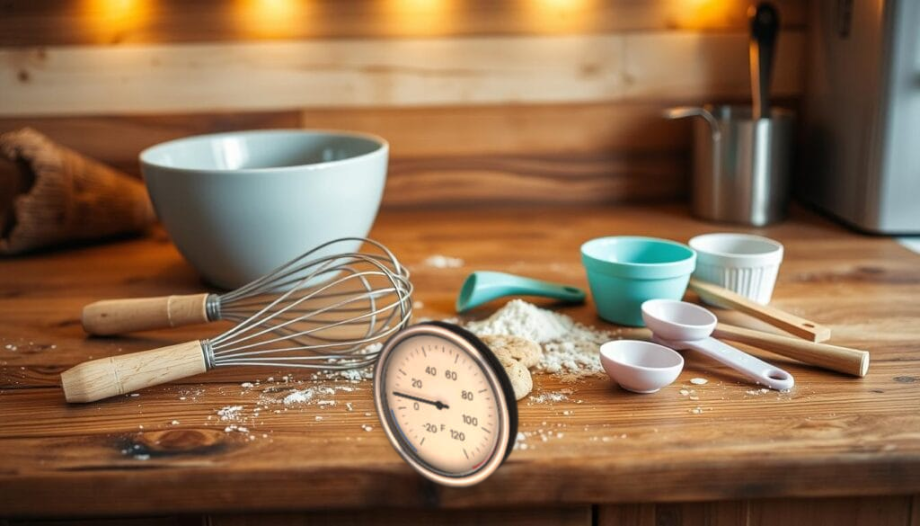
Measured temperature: 8 °F
